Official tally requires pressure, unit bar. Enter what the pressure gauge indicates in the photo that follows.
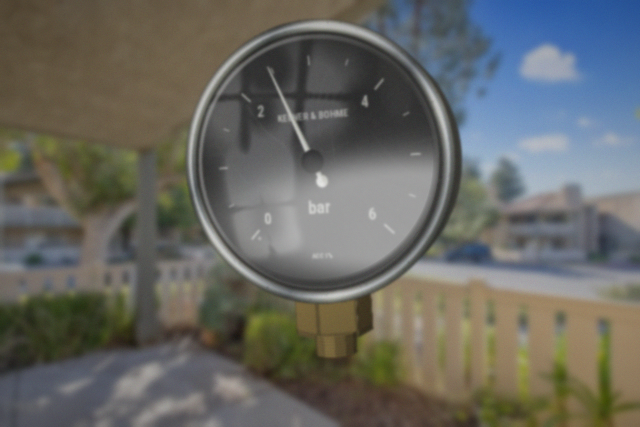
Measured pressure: 2.5 bar
